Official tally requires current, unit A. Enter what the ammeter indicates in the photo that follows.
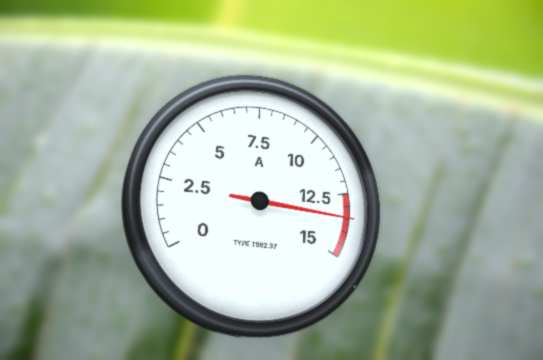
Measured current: 13.5 A
